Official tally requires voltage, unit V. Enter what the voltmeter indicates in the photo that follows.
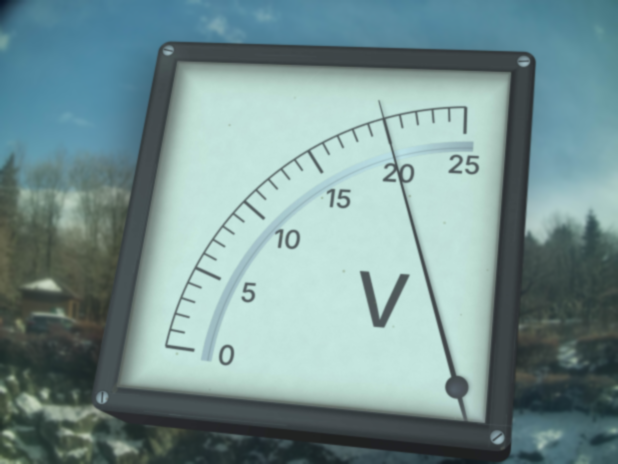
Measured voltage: 20 V
